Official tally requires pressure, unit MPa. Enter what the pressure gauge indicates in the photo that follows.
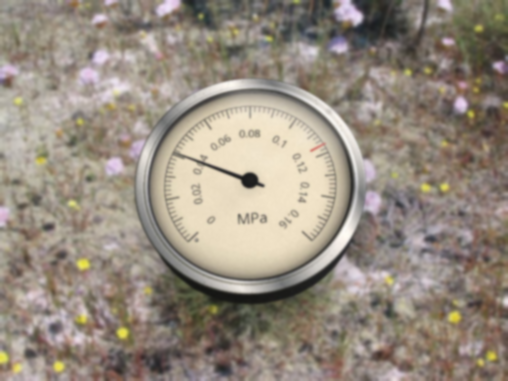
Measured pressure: 0.04 MPa
